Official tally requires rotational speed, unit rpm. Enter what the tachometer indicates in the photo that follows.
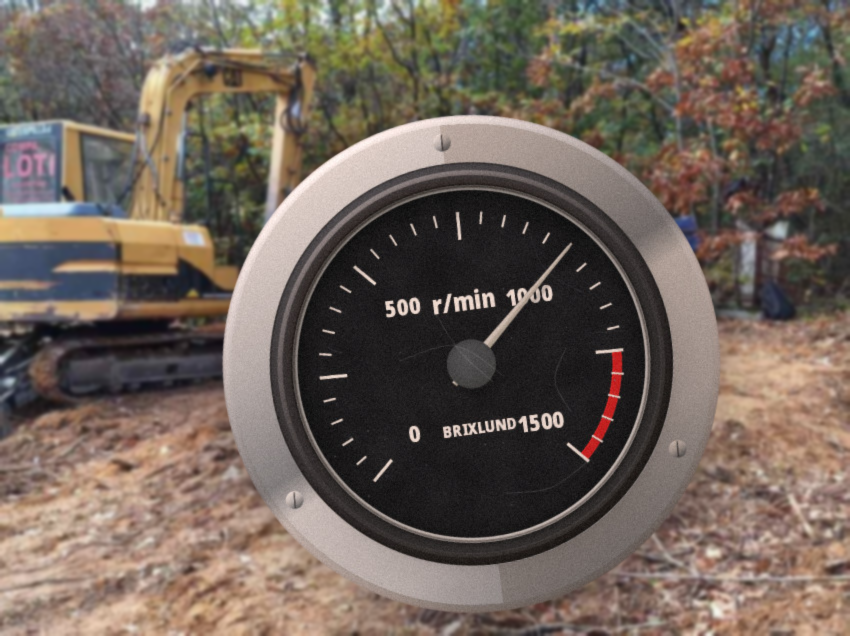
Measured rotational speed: 1000 rpm
